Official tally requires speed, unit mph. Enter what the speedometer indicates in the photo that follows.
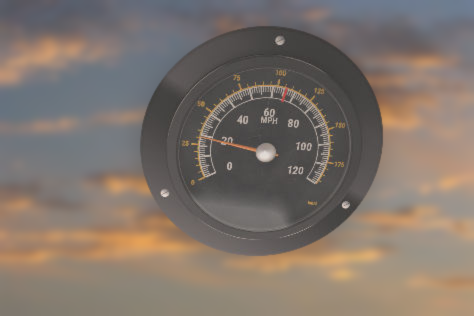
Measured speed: 20 mph
